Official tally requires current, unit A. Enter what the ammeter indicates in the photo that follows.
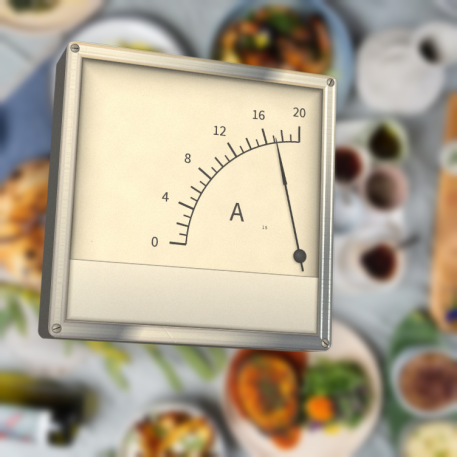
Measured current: 17 A
